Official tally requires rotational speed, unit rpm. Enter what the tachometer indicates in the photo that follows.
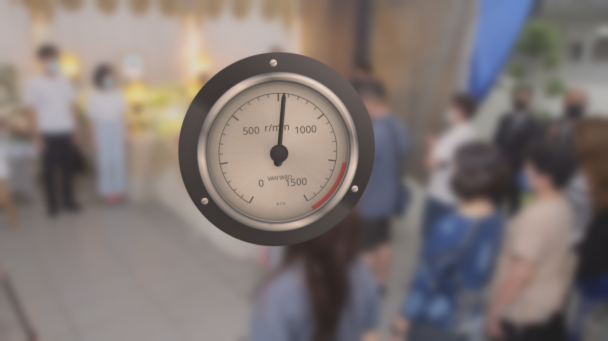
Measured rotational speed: 775 rpm
